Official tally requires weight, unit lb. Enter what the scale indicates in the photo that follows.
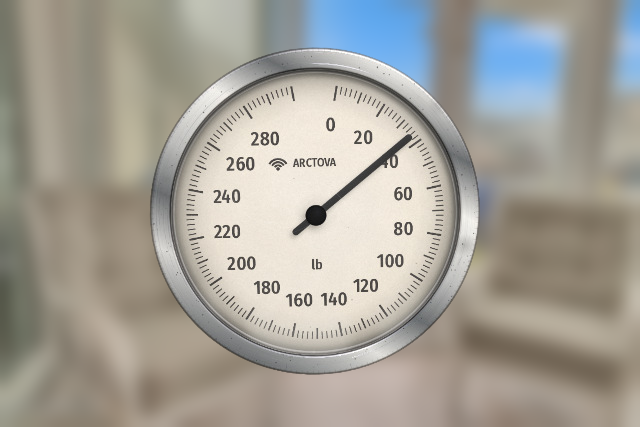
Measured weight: 36 lb
